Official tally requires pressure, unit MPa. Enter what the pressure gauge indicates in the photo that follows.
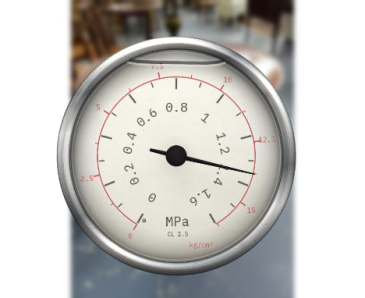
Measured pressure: 1.35 MPa
